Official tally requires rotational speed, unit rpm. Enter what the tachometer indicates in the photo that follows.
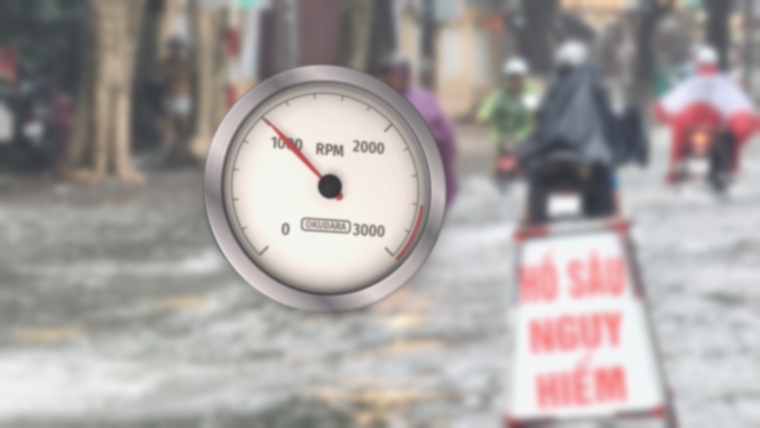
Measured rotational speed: 1000 rpm
